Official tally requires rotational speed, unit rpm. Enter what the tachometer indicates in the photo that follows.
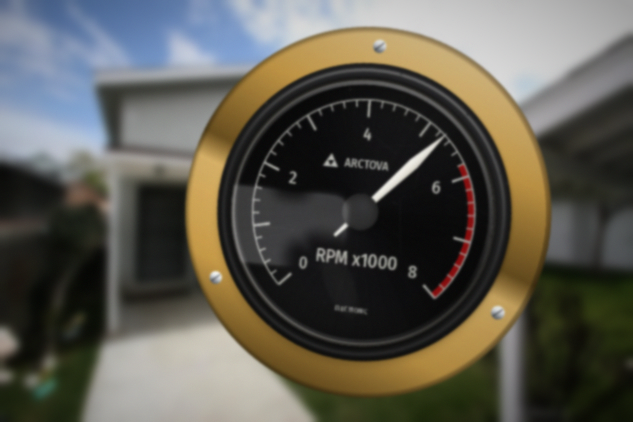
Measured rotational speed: 5300 rpm
